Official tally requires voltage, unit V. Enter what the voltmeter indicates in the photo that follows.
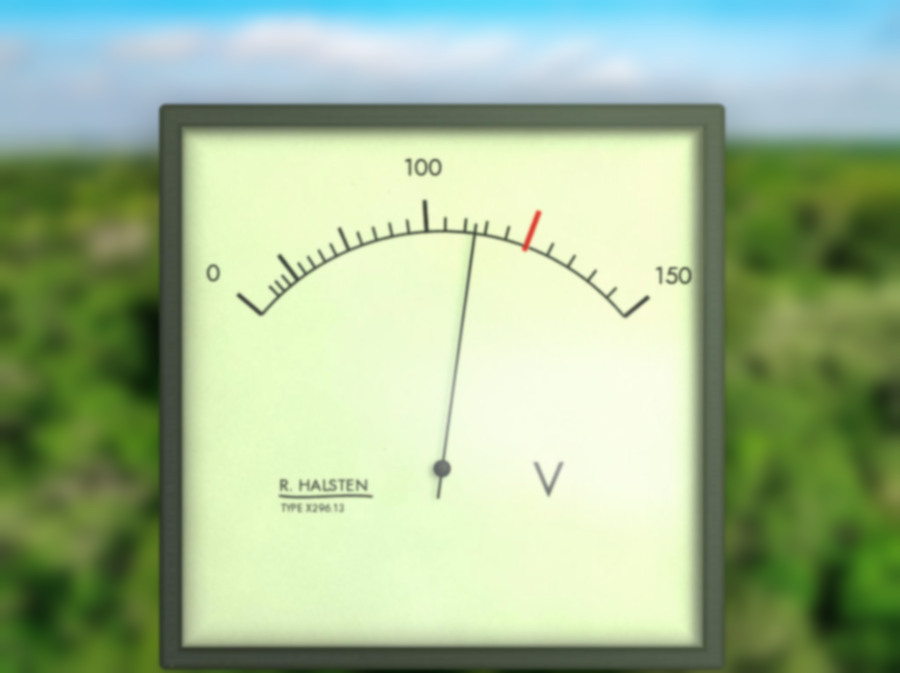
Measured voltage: 112.5 V
